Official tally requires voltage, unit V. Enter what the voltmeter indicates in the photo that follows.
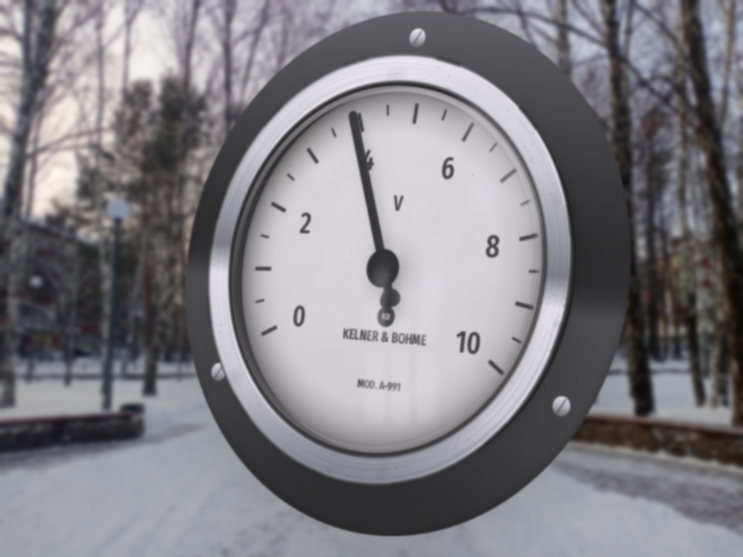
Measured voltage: 4 V
